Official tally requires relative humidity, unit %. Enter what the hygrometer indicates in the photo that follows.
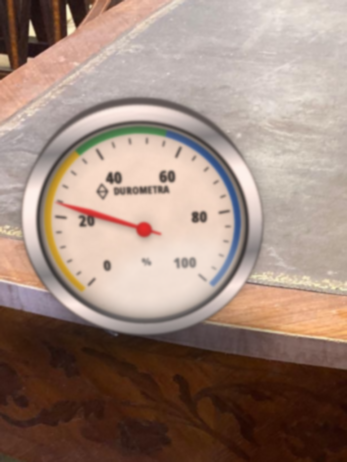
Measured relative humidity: 24 %
